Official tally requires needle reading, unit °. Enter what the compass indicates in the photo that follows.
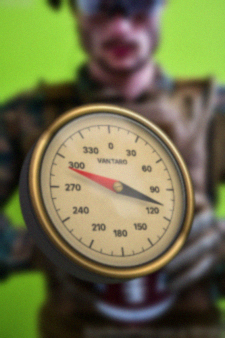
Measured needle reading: 290 °
